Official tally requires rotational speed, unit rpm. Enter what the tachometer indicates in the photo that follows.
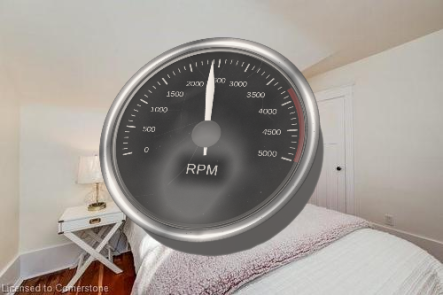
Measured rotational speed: 2400 rpm
